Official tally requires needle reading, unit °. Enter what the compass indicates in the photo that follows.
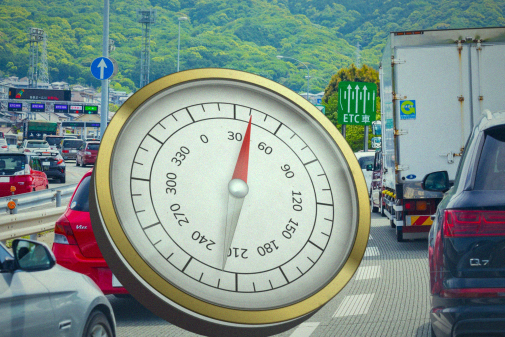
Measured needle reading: 40 °
